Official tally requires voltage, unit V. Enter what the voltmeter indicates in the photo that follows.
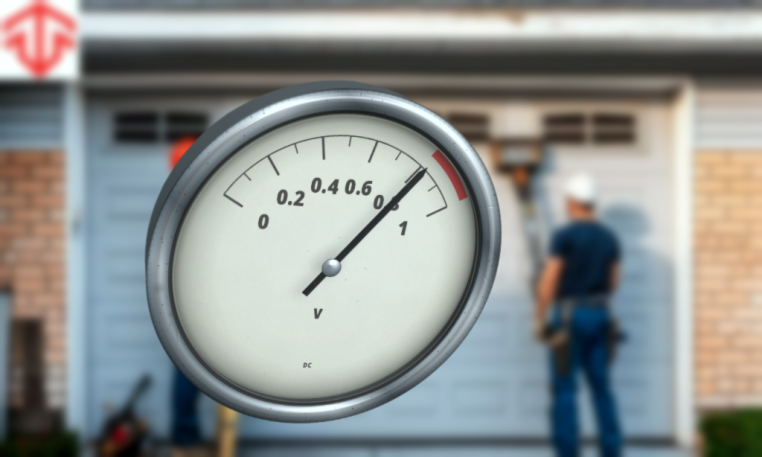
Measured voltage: 0.8 V
